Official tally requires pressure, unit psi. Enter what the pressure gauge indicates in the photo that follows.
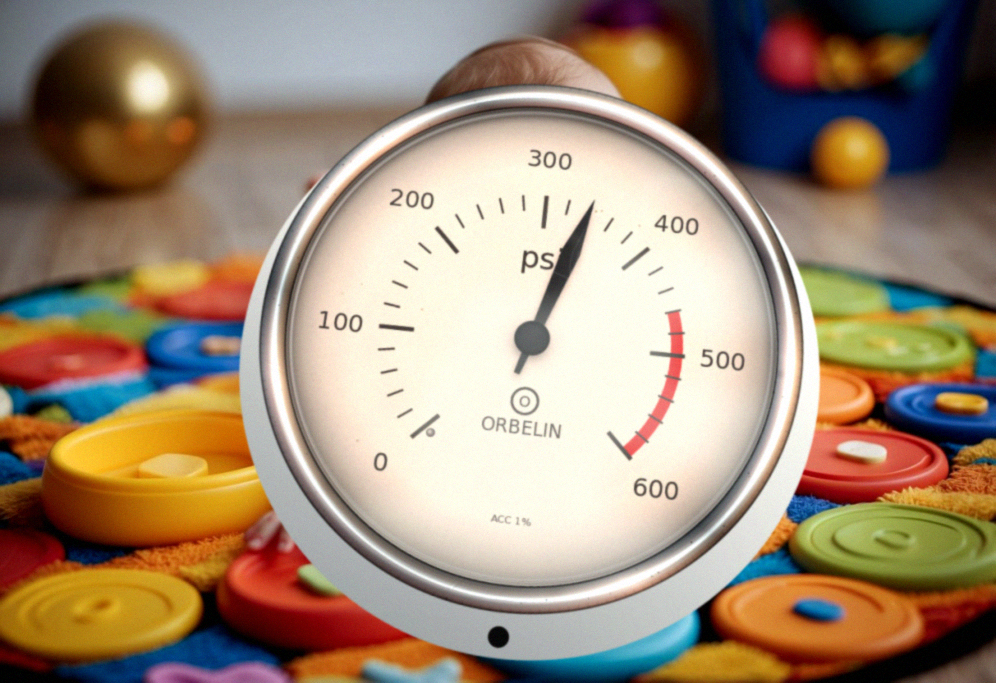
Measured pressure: 340 psi
